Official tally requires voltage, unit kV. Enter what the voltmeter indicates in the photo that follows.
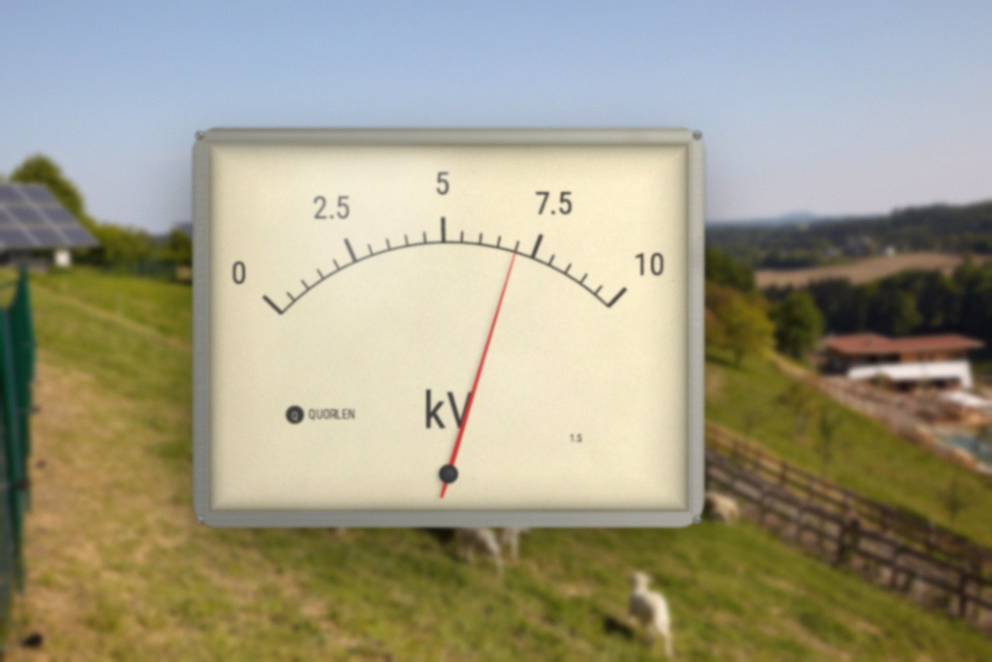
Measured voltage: 7 kV
